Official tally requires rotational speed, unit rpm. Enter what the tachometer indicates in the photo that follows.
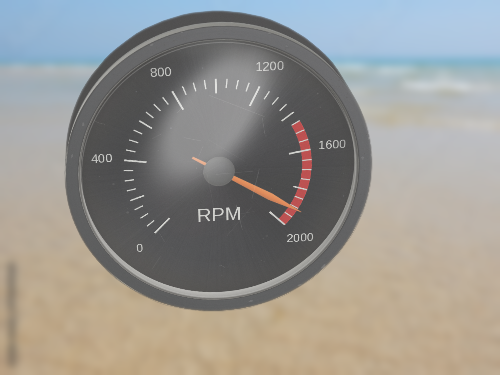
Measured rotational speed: 1900 rpm
